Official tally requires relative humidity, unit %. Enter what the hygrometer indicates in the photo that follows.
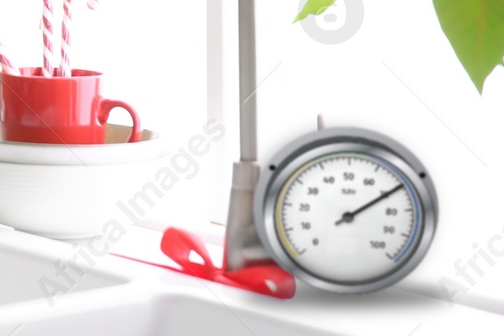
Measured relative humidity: 70 %
